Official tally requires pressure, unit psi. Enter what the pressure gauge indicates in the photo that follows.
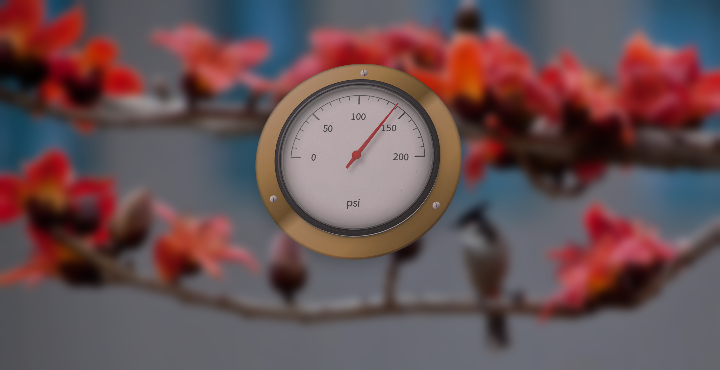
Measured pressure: 140 psi
